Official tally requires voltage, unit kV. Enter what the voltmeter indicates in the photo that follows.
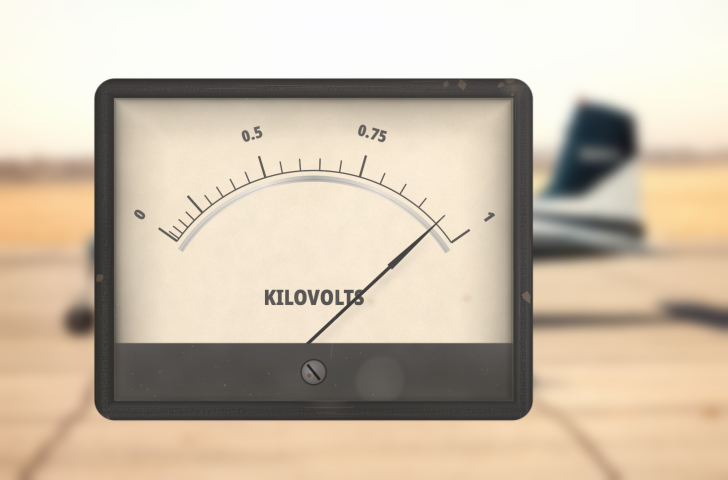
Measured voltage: 0.95 kV
